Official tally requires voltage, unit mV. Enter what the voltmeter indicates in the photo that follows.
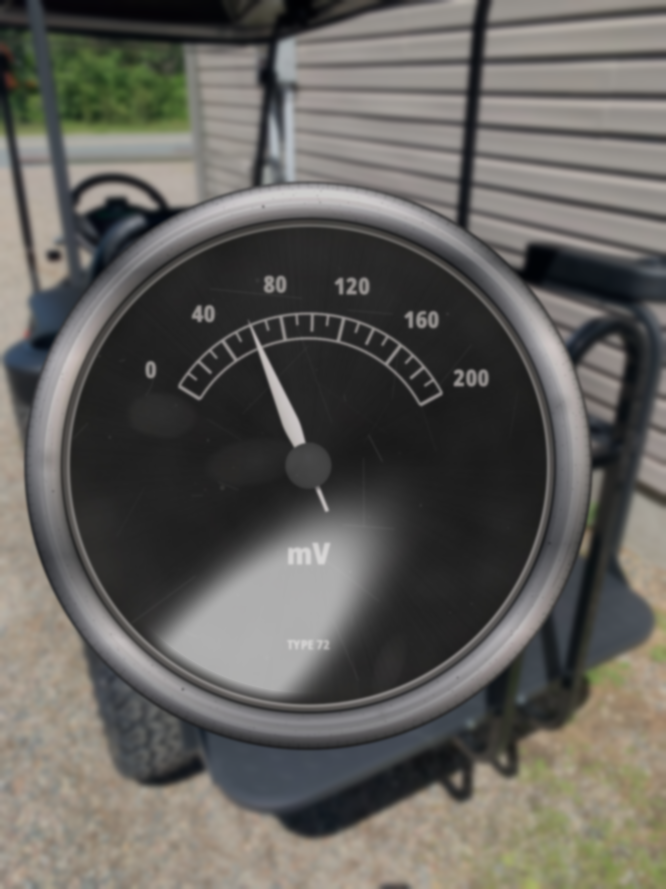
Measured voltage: 60 mV
